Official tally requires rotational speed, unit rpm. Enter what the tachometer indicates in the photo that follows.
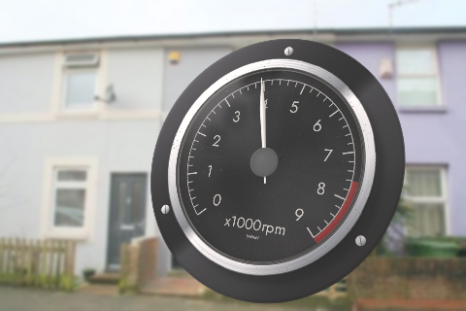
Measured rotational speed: 4000 rpm
